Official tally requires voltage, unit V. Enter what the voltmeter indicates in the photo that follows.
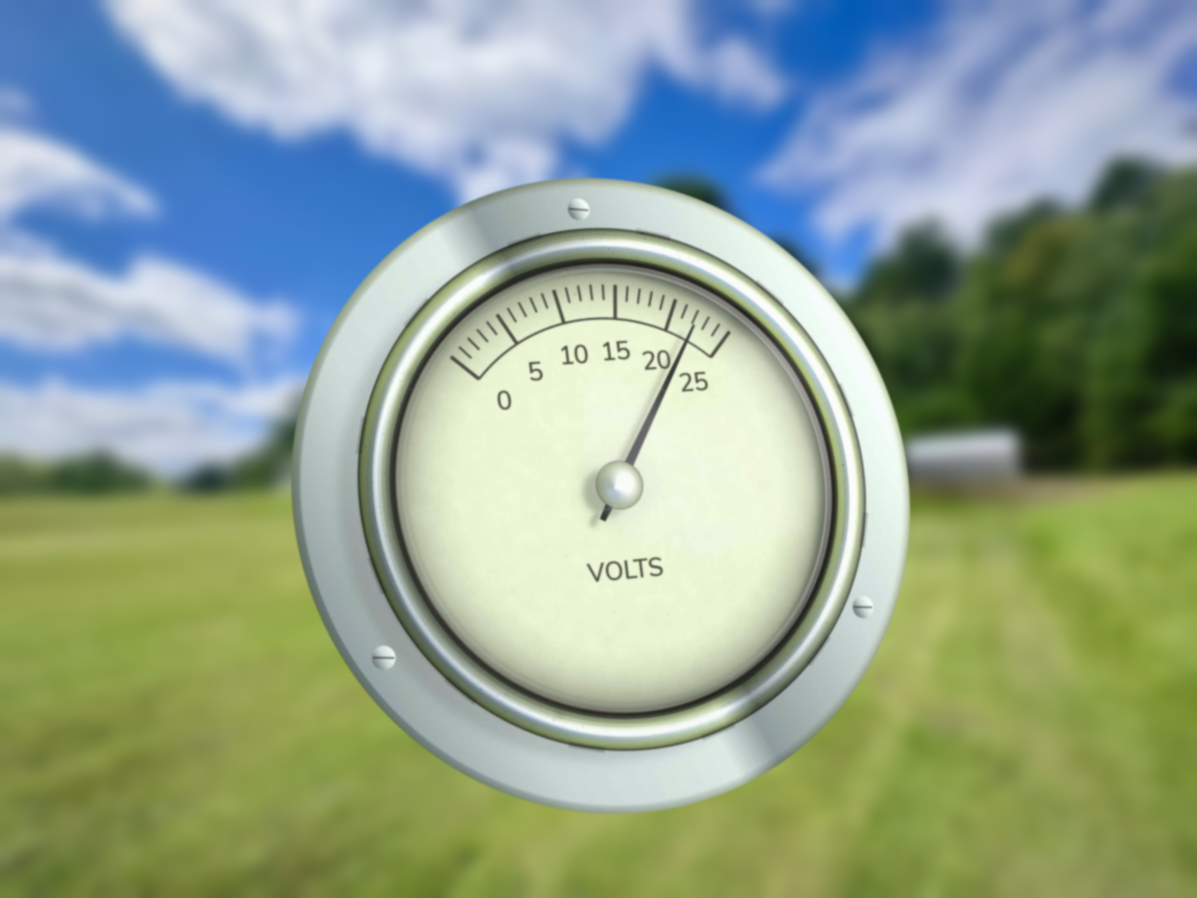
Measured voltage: 22 V
